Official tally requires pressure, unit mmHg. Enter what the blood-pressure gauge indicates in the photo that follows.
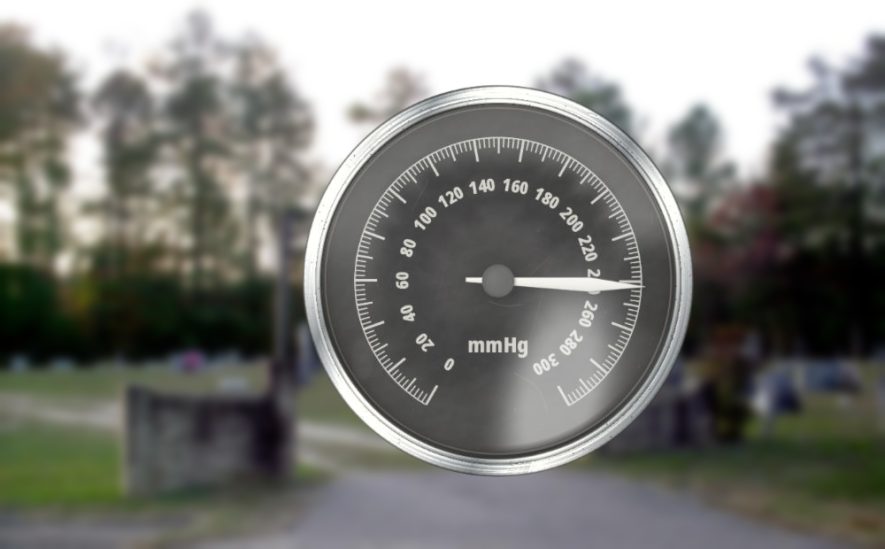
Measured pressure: 242 mmHg
